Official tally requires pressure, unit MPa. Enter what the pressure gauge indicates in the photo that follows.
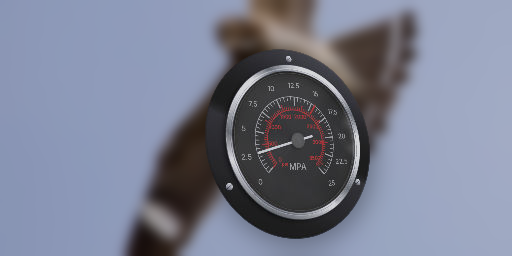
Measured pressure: 2.5 MPa
